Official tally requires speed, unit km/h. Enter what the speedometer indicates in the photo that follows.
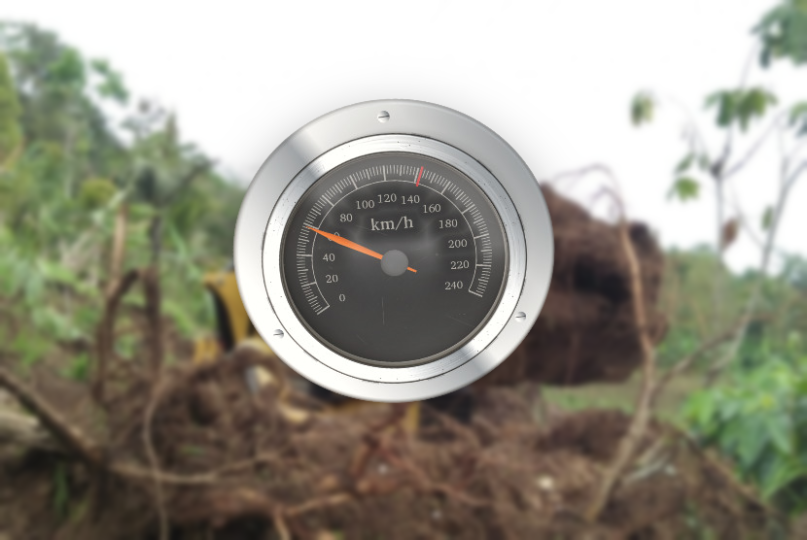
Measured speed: 60 km/h
